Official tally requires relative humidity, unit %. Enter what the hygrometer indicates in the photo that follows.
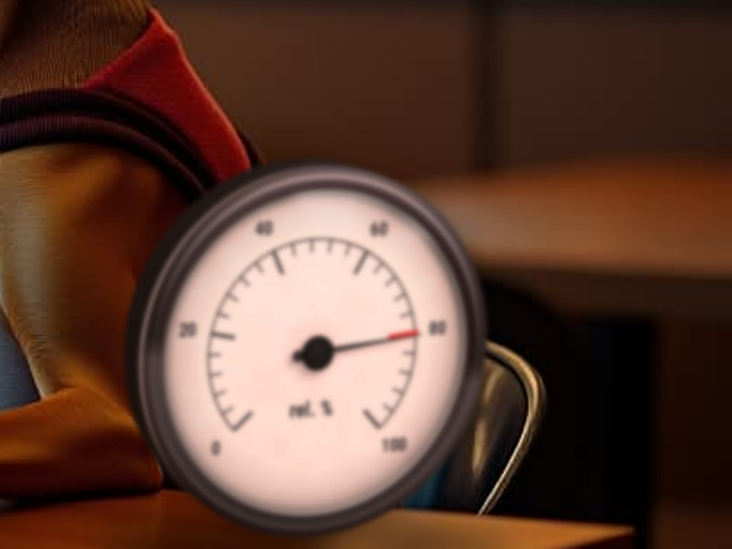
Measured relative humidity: 80 %
